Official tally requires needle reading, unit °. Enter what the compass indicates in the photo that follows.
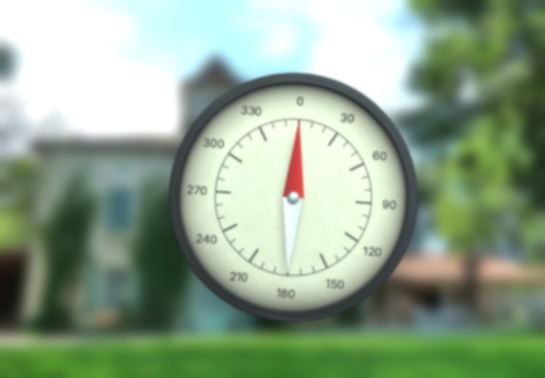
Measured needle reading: 0 °
